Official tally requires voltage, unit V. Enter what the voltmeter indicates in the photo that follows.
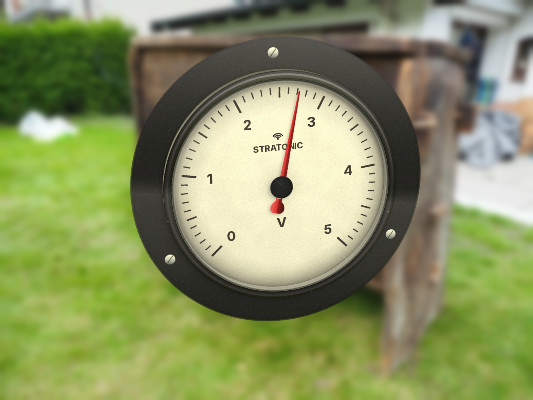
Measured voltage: 2.7 V
